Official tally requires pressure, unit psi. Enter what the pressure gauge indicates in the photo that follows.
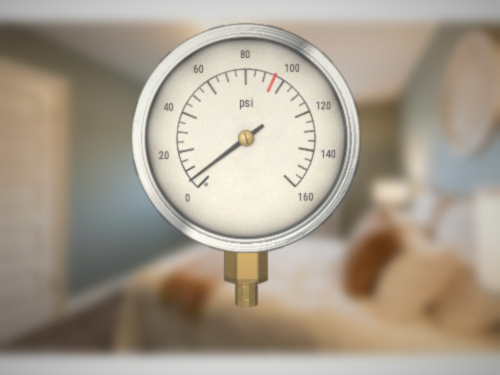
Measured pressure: 5 psi
